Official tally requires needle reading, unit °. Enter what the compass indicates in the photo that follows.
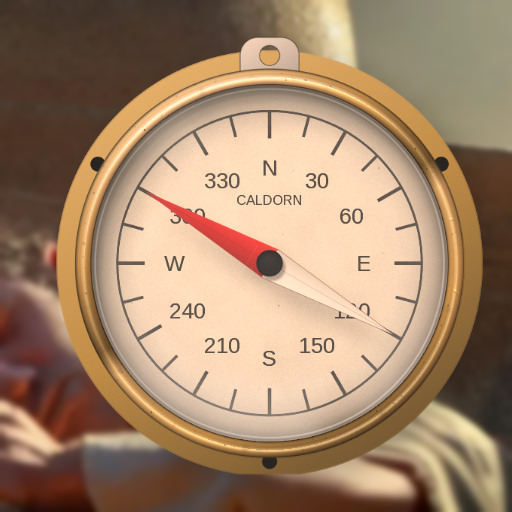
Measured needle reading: 300 °
